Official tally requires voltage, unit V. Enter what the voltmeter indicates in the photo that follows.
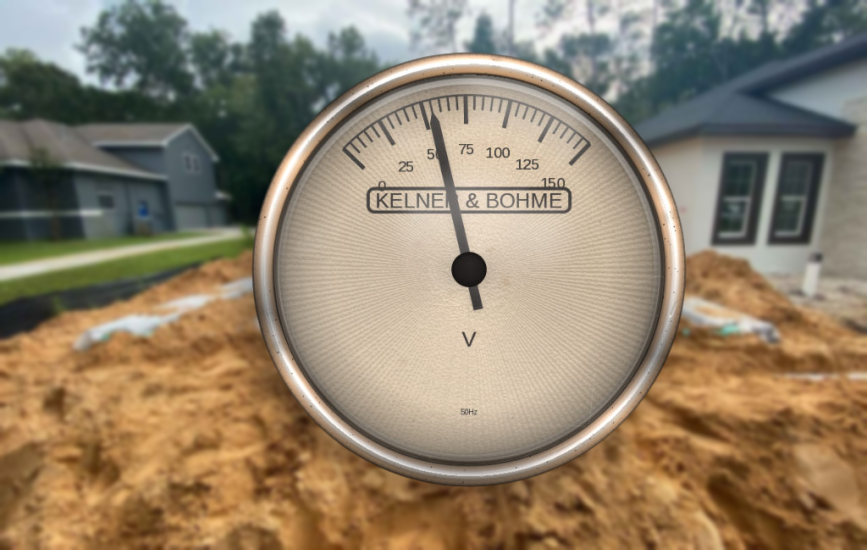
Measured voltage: 55 V
